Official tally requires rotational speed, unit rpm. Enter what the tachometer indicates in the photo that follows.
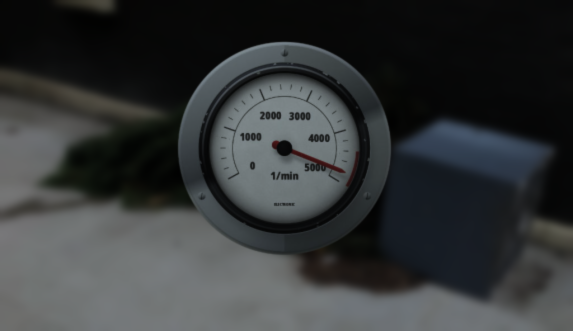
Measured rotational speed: 4800 rpm
